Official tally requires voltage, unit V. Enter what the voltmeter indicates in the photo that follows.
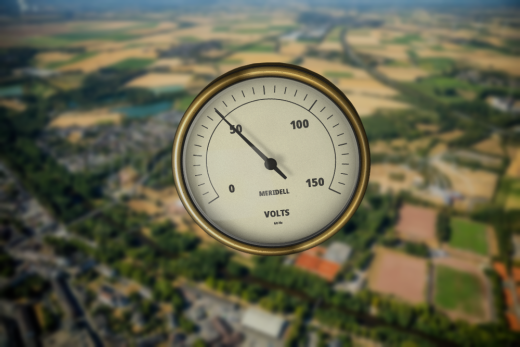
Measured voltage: 50 V
